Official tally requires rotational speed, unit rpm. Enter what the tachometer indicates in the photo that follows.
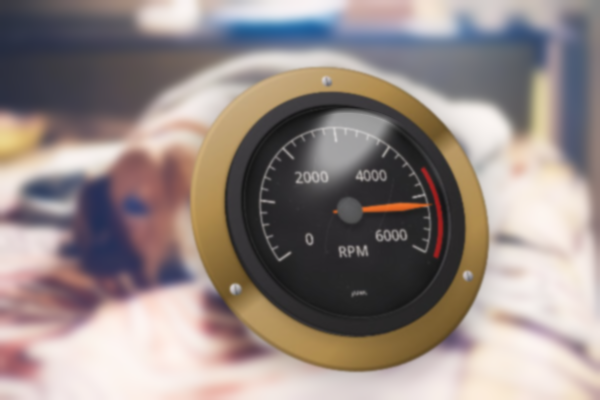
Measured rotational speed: 5200 rpm
